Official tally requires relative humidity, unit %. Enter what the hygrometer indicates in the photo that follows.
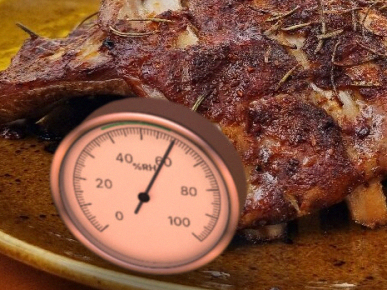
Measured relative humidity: 60 %
